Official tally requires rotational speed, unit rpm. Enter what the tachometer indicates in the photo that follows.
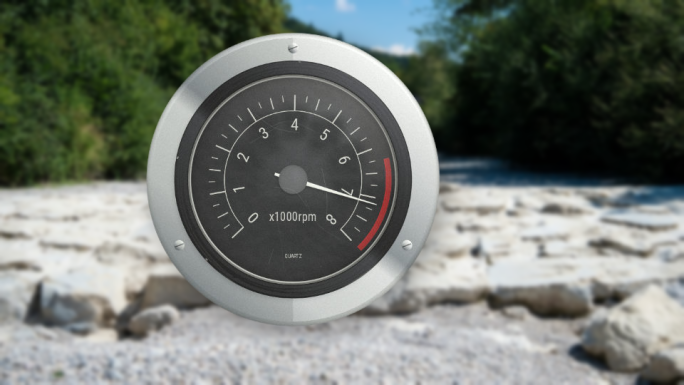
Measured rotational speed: 7125 rpm
